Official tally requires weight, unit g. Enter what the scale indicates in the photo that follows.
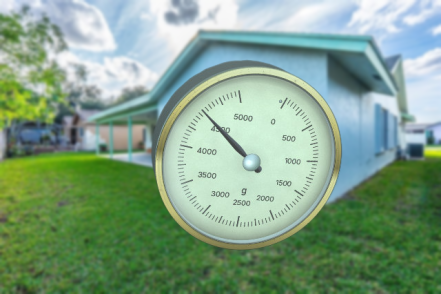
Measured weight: 4500 g
